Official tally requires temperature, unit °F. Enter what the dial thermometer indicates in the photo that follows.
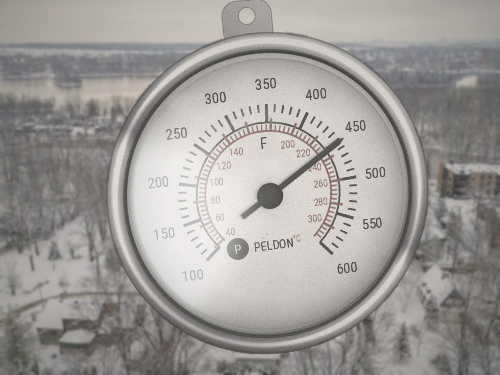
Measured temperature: 450 °F
